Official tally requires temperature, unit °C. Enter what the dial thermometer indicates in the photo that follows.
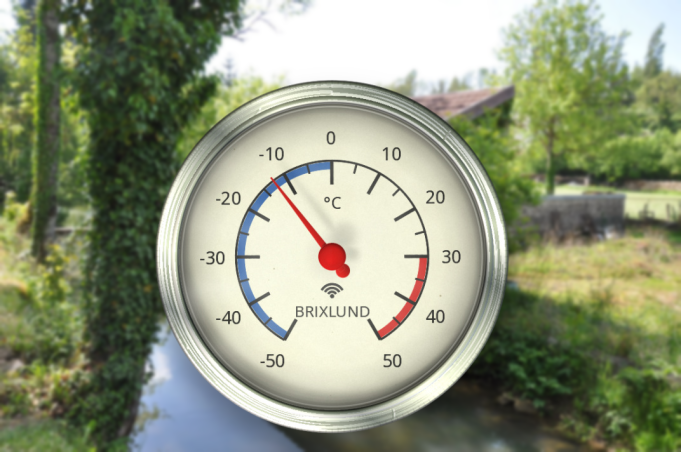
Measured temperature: -12.5 °C
